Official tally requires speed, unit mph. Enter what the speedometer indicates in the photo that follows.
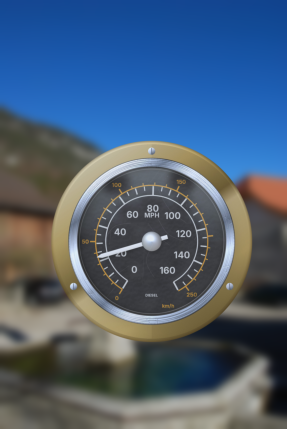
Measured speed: 22.5 mph
